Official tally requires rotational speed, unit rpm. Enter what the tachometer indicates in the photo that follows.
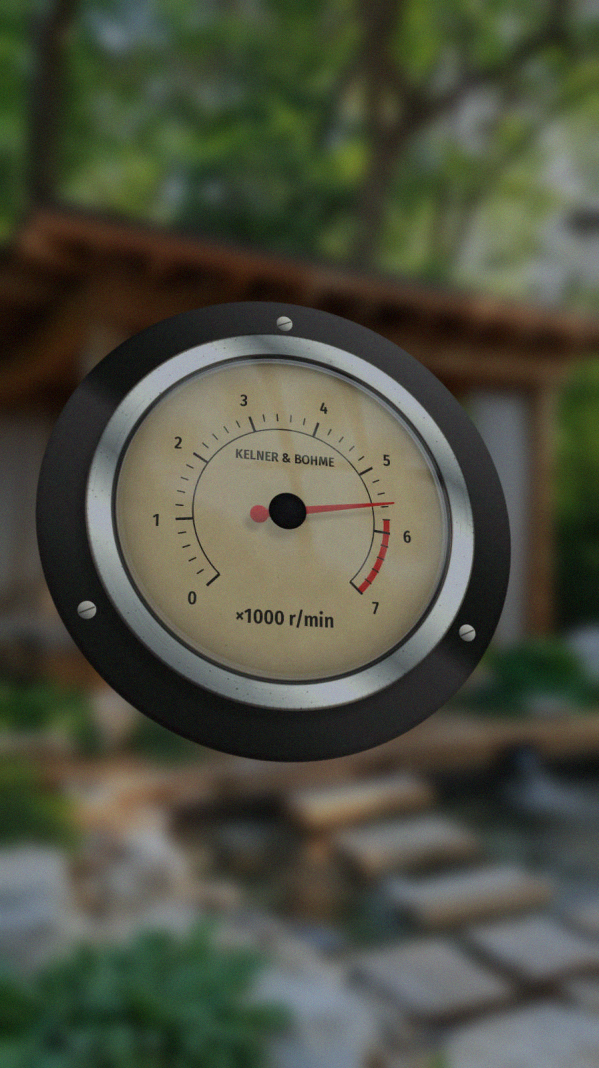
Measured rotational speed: 5600 rpm
